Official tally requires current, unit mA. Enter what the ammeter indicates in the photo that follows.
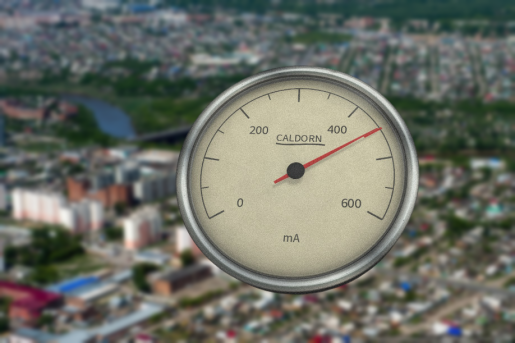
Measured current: 450 mA
